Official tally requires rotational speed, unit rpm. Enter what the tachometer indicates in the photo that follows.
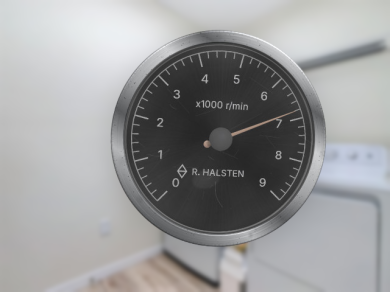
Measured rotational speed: 6800 rpm
